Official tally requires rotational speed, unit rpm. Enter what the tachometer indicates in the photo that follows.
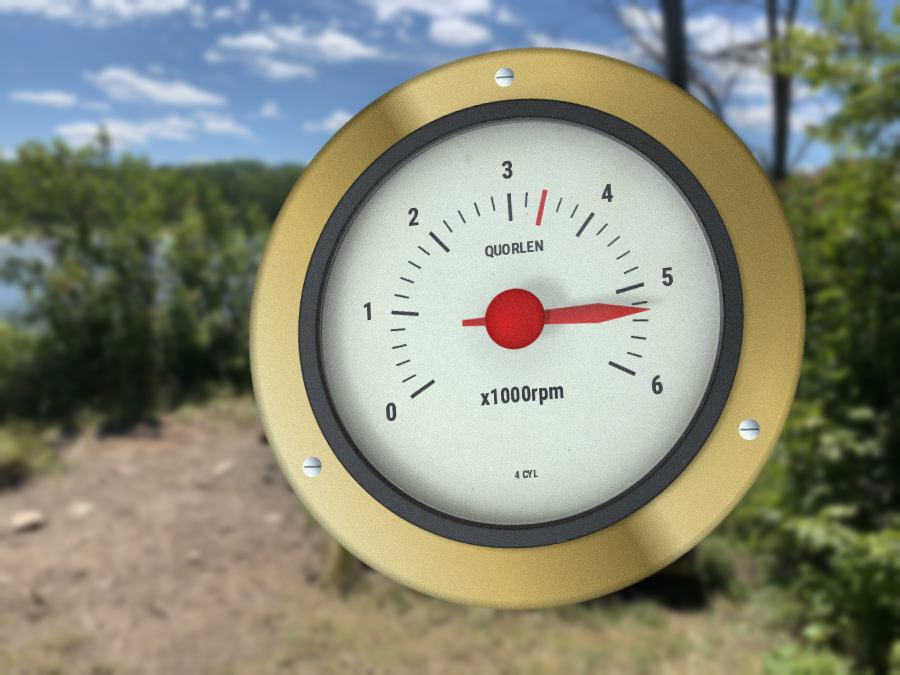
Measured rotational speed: 5300 rpm
